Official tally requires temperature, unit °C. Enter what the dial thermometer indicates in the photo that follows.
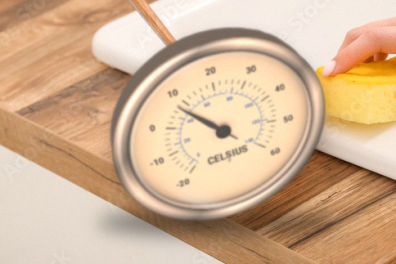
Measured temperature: 8 °C
